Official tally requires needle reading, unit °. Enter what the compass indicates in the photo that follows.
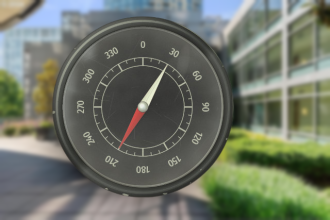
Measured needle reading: 210 °
